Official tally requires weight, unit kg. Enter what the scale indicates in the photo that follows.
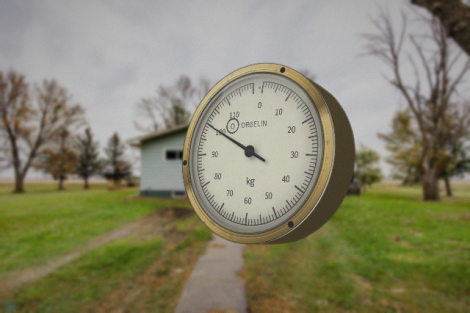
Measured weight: 100 kg
